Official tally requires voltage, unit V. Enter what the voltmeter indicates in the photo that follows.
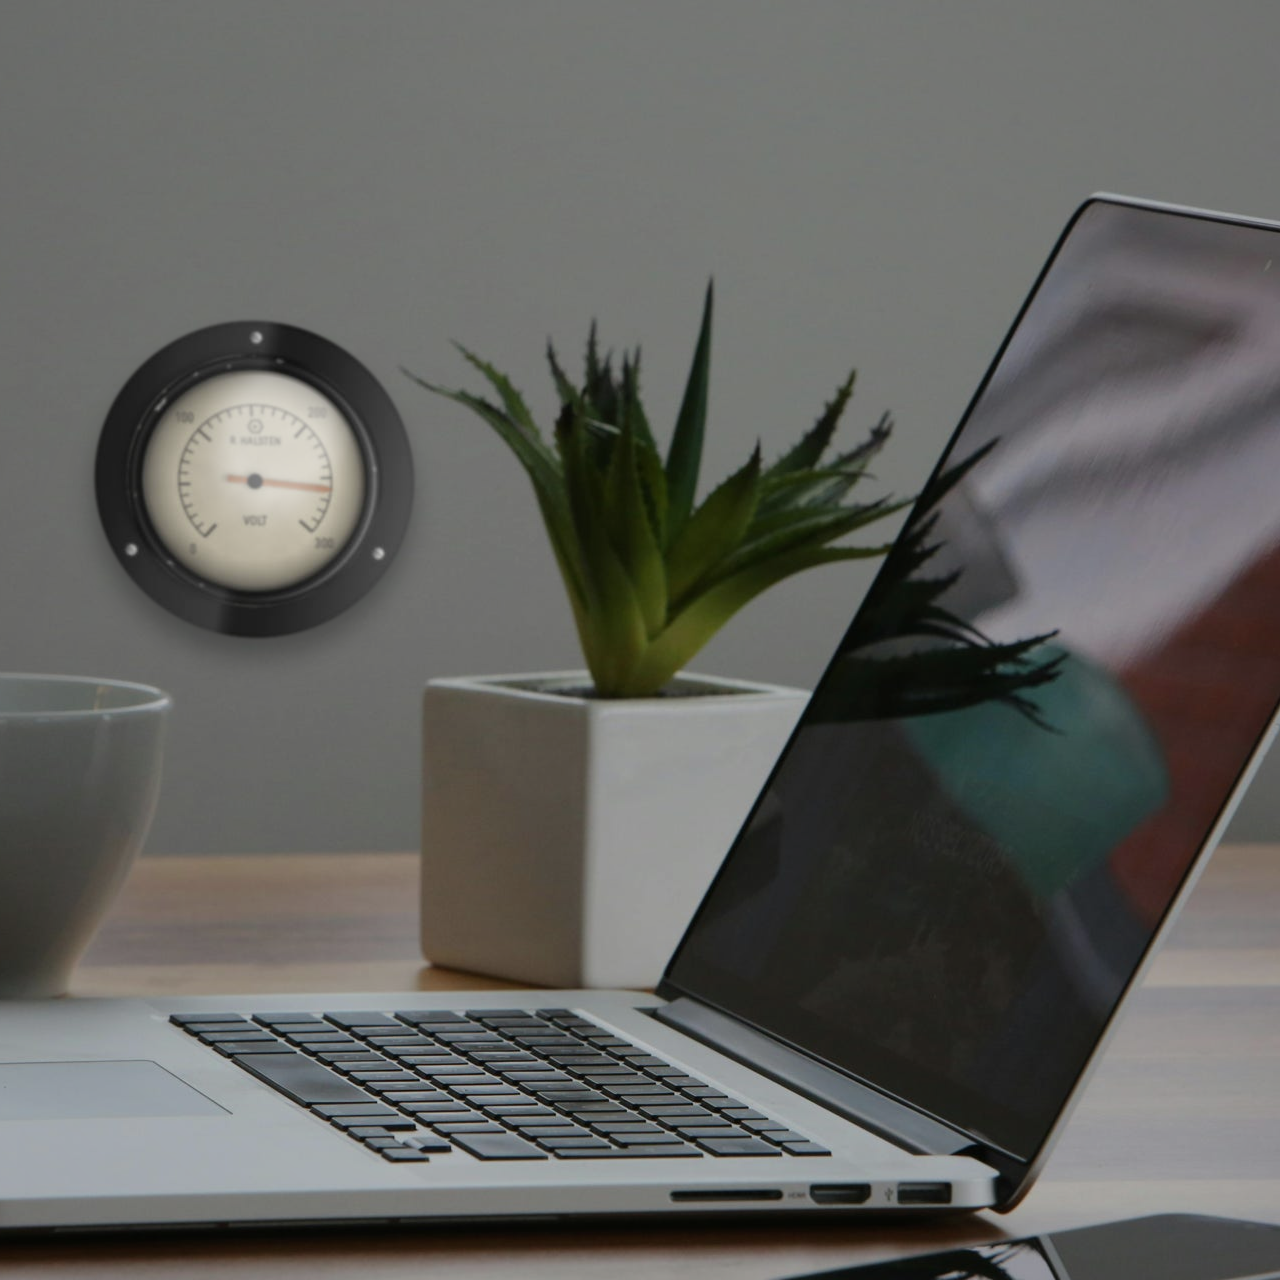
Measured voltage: 260 V
